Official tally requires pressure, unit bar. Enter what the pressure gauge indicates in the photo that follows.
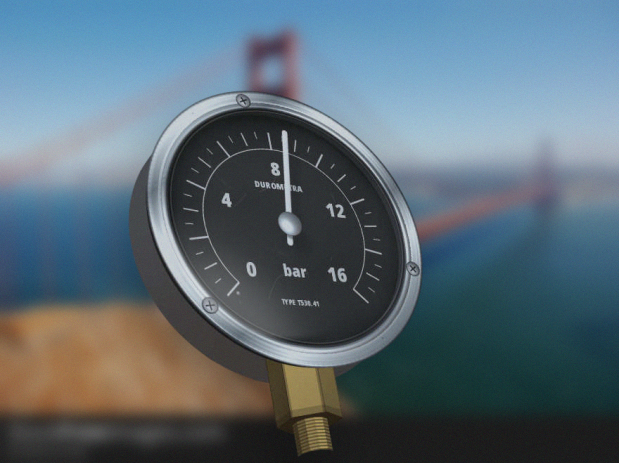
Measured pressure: 8.5 bar
